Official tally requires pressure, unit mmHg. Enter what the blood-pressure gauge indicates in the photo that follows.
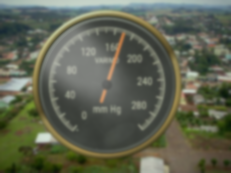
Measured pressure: 170 mmHg
